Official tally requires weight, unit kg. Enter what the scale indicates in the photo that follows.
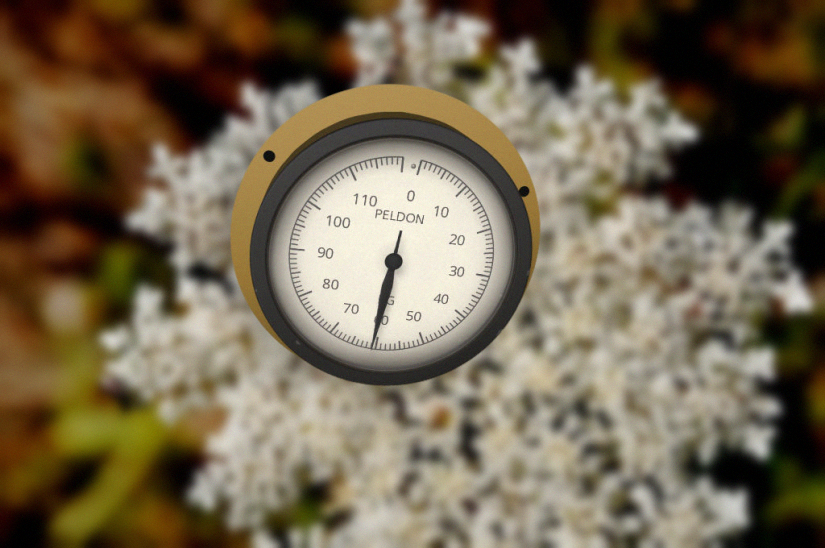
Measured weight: 61 kg
